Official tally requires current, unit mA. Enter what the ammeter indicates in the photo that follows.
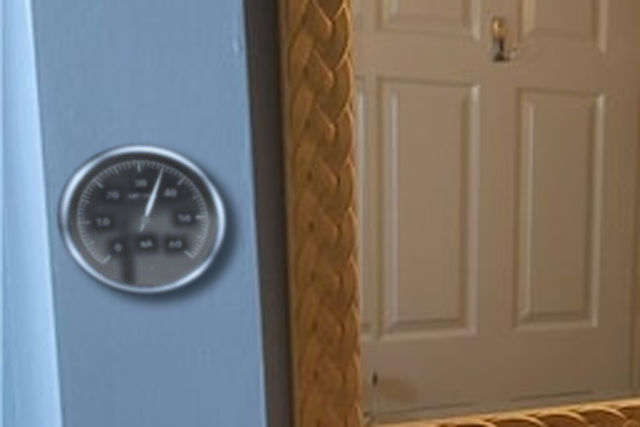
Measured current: 35 mA
